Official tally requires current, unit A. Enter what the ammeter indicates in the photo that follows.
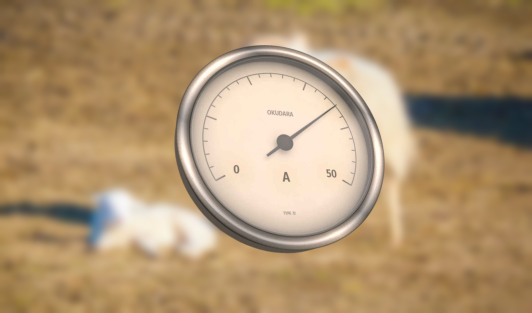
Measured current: 36 A
